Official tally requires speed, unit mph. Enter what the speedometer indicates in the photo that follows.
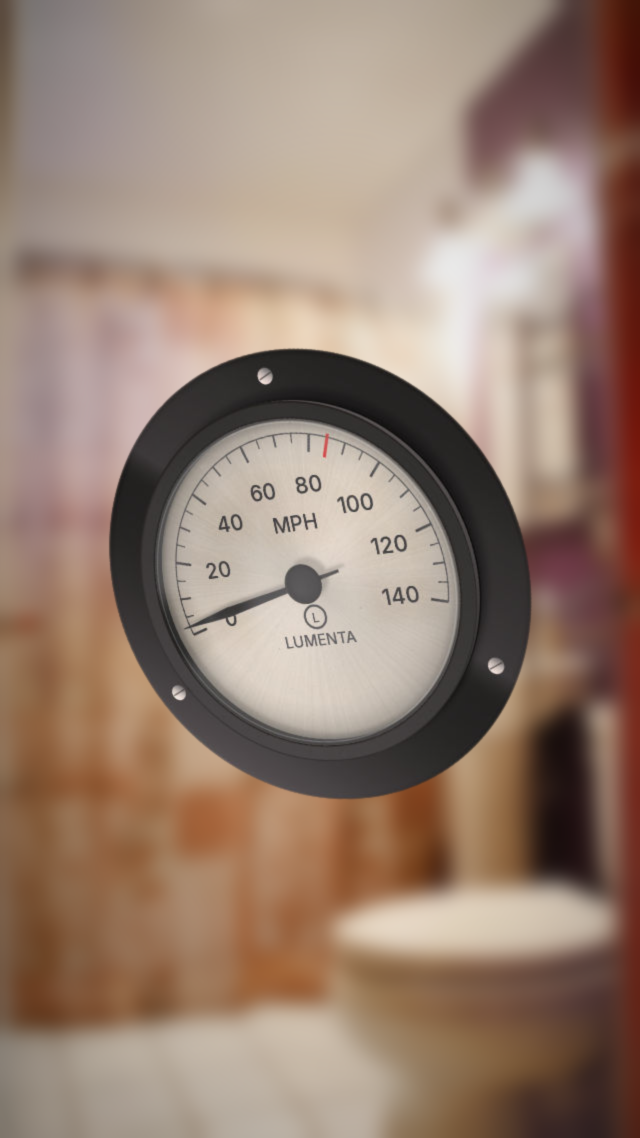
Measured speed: 2.5 mph
